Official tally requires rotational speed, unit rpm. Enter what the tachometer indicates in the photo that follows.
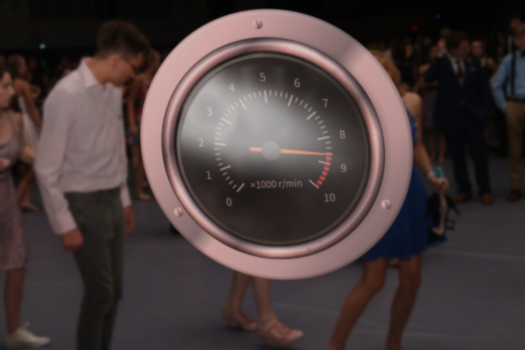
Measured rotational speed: 8600 rpm
